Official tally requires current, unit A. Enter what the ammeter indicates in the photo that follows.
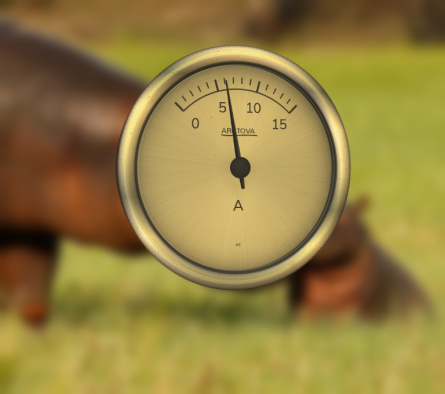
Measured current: 6 A
